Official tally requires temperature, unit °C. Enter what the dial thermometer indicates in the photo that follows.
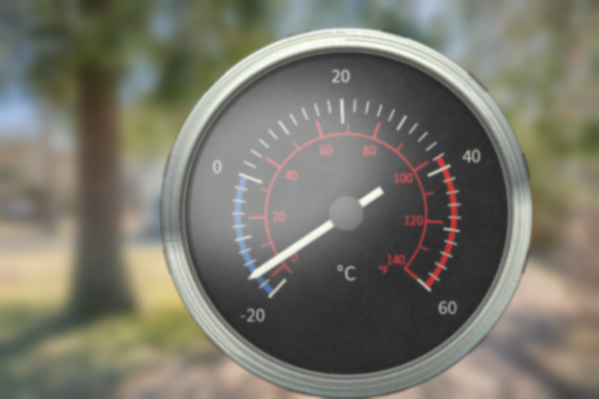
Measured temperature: -16 °C
